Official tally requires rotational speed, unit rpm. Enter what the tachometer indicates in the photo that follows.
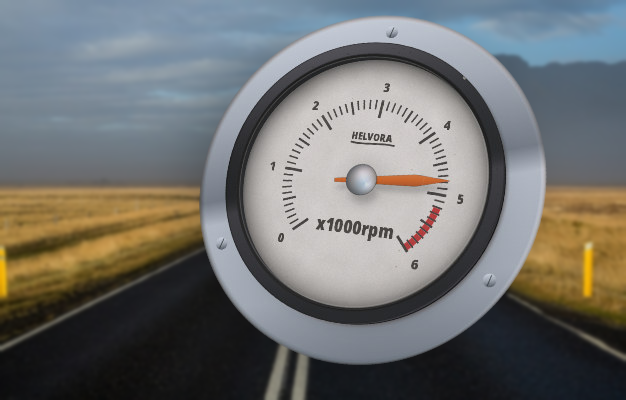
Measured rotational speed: 4800 rpm
